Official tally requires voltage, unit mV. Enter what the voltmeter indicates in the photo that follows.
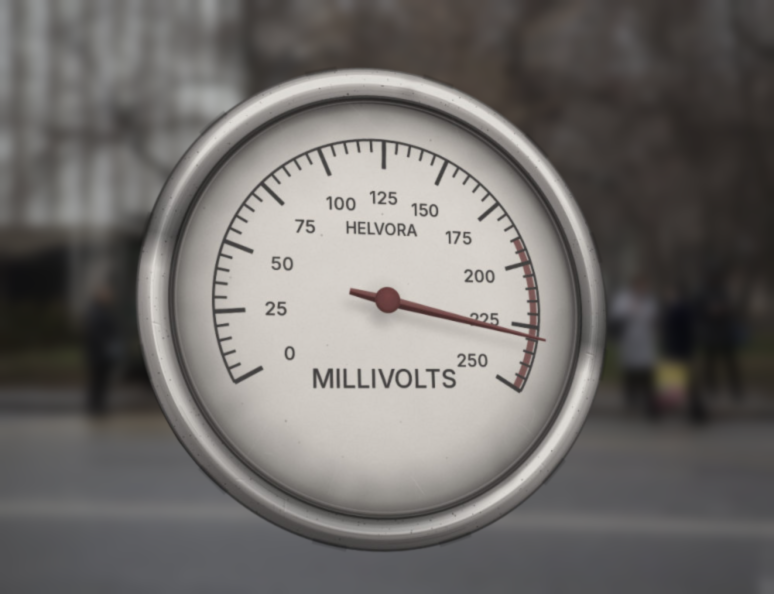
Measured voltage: 230 mV
